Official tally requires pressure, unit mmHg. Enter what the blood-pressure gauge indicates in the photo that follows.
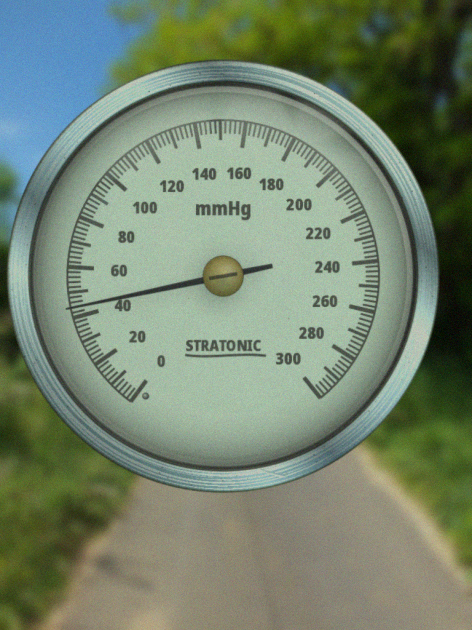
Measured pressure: 44 mmHg
